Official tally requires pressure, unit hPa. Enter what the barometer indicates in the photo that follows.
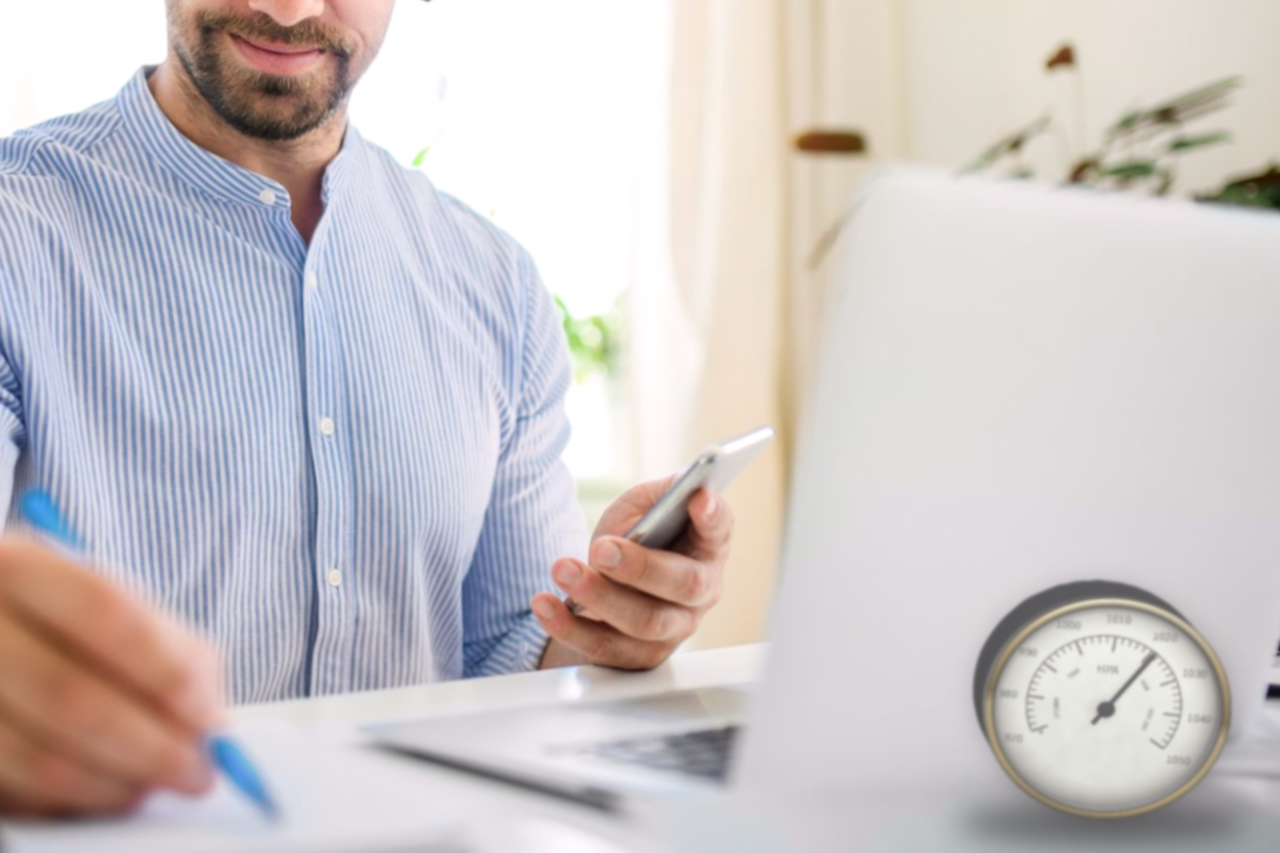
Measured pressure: 1020 hPa
